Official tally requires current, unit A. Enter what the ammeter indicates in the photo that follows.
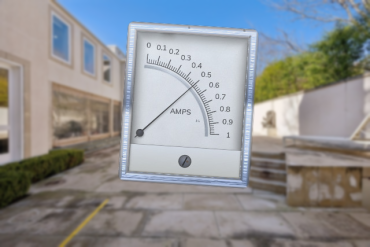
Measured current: 0.5 A
